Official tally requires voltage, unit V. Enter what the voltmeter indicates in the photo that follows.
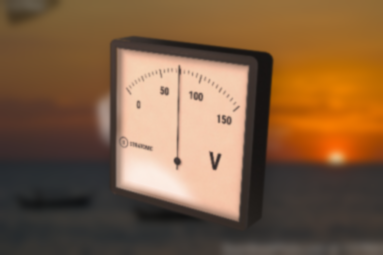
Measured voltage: 75 V
